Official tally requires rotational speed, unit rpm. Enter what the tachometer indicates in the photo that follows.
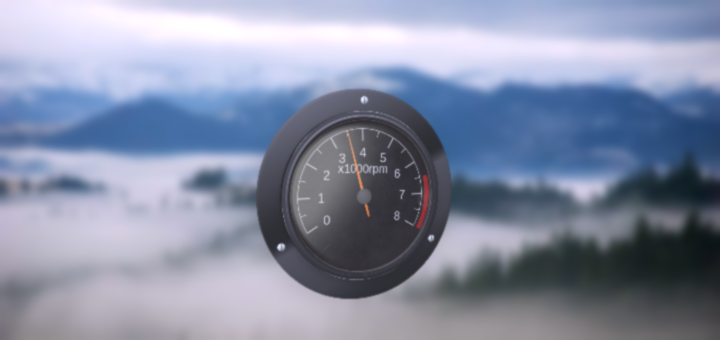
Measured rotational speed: 3500 rpm
